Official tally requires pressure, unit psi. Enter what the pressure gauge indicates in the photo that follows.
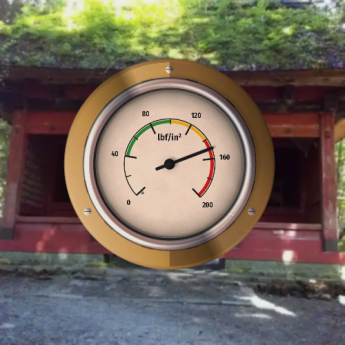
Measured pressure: 150 psi
